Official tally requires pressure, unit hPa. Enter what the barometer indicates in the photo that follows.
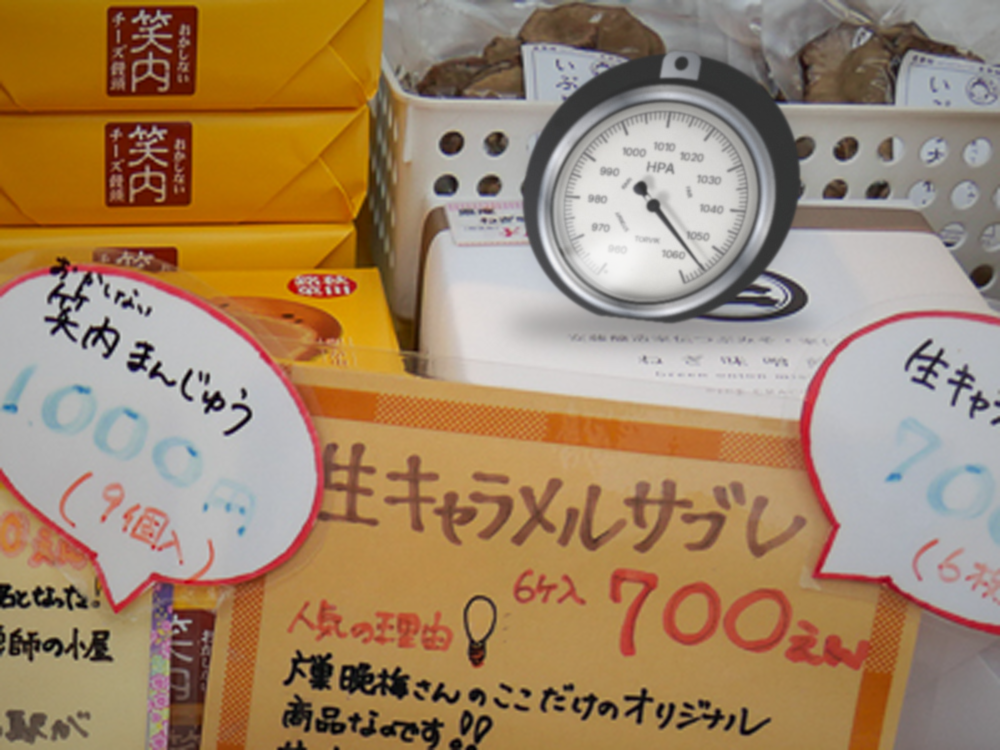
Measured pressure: 1055 hPa
